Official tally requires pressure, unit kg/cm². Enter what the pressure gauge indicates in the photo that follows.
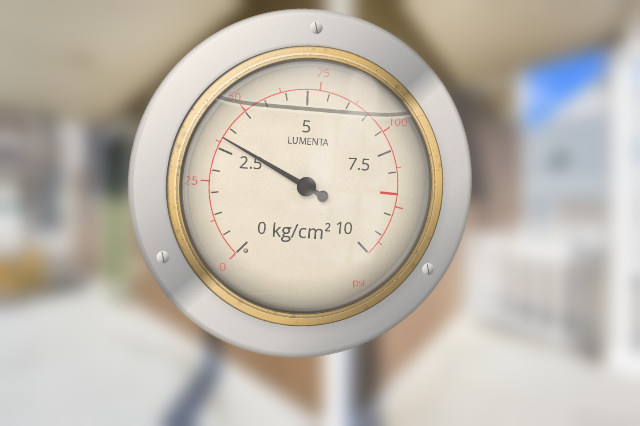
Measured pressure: 2.75 kg/cm²
